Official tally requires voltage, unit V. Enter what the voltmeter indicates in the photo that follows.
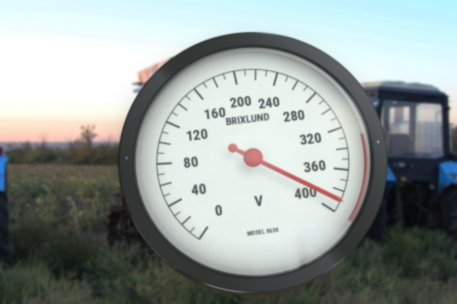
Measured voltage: 390 V
